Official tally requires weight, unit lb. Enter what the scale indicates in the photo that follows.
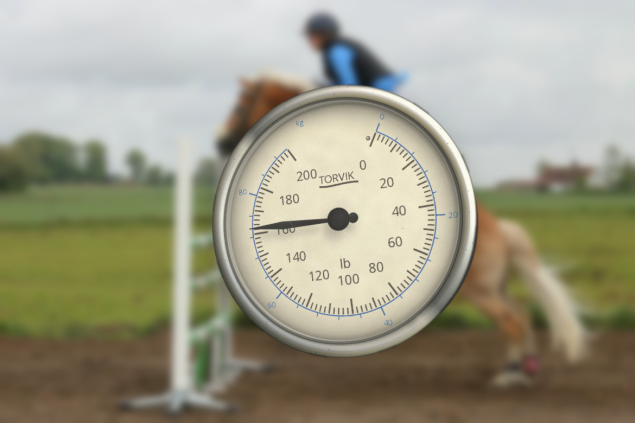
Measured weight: 162 lb
